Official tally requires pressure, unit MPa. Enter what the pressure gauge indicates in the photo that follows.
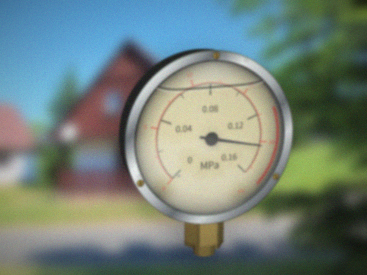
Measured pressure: 0.14 MPa
